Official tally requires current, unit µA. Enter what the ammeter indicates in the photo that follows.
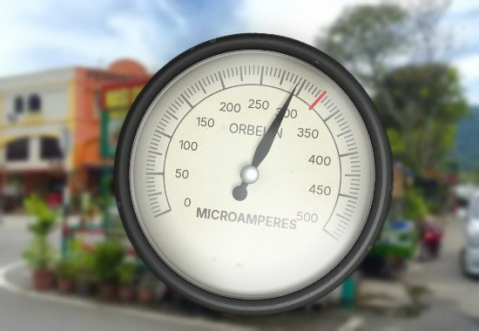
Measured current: 295 µA
